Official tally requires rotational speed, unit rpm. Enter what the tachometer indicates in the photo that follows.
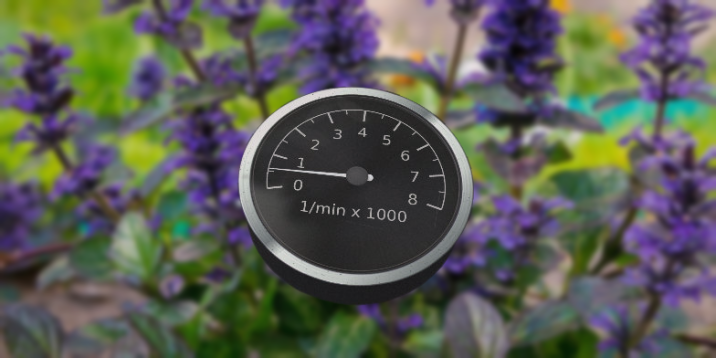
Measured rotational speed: 500 rpm
